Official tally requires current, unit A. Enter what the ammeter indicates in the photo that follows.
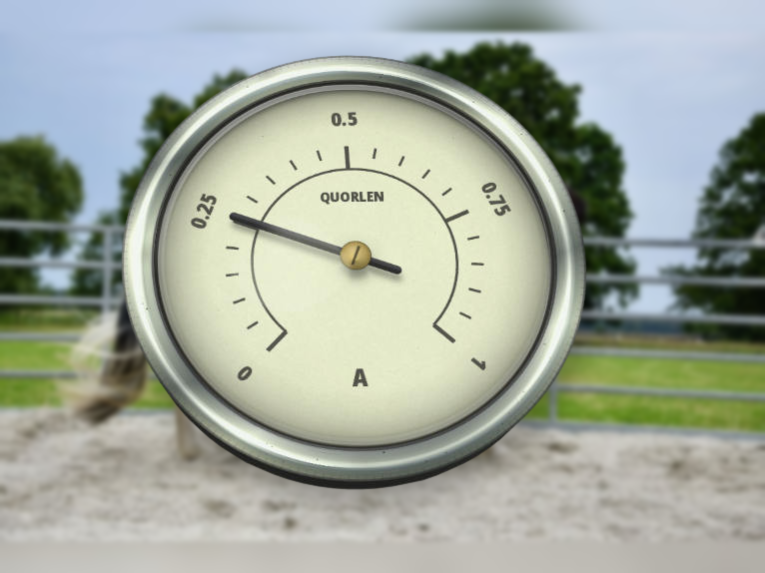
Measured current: 0.25 A
